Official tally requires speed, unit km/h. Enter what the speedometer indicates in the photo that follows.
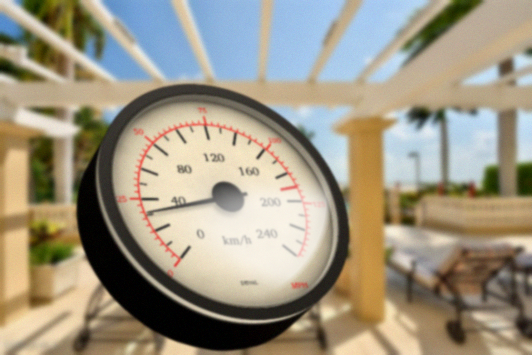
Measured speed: 30 km/h
